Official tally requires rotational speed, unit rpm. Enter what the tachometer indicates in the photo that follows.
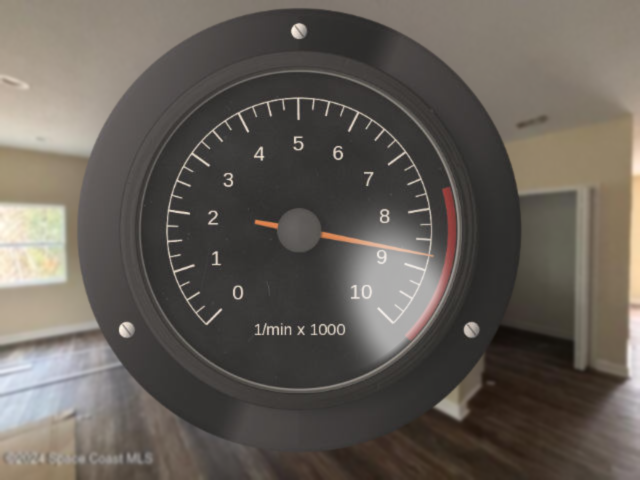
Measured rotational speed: 8750 rpm
